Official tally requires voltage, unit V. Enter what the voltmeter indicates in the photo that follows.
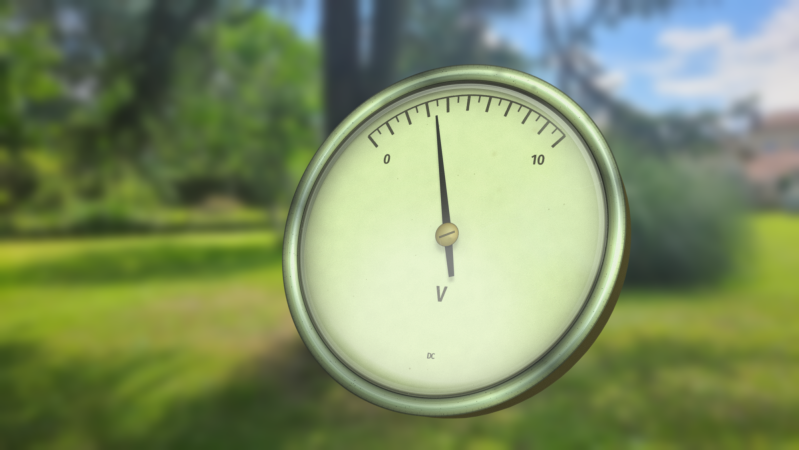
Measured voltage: 3.5 V
